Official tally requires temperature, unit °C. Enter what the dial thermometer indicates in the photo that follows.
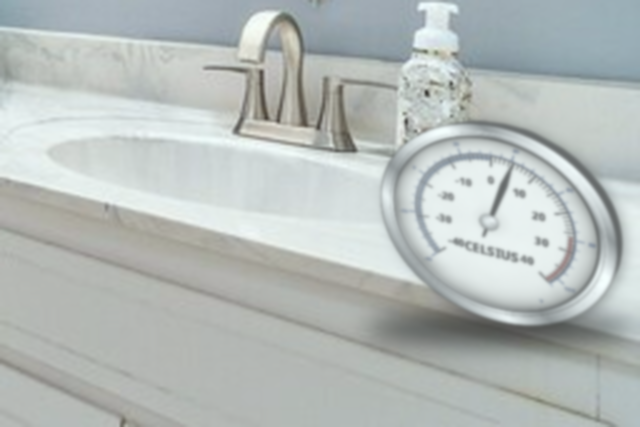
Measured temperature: 5 °C
